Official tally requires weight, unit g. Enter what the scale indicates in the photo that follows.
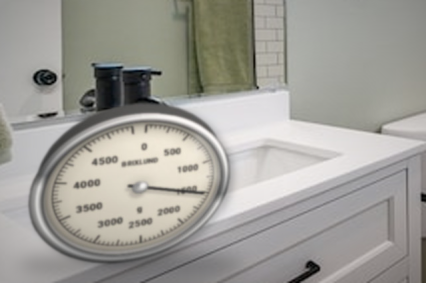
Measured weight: 1500 g
